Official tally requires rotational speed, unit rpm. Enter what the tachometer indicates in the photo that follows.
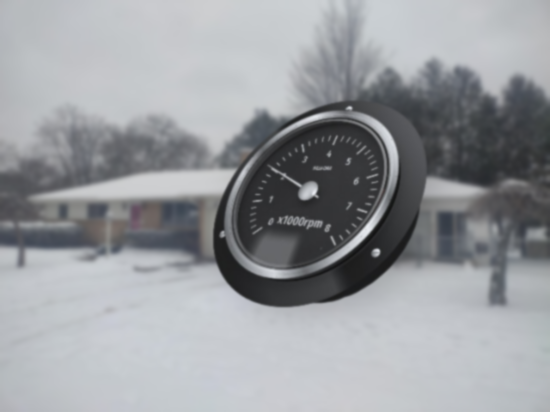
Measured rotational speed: 2000 rpm
